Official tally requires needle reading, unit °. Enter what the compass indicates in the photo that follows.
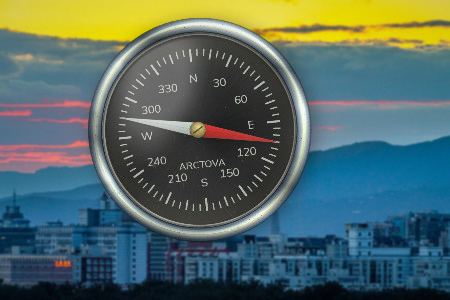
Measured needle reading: 105 °
